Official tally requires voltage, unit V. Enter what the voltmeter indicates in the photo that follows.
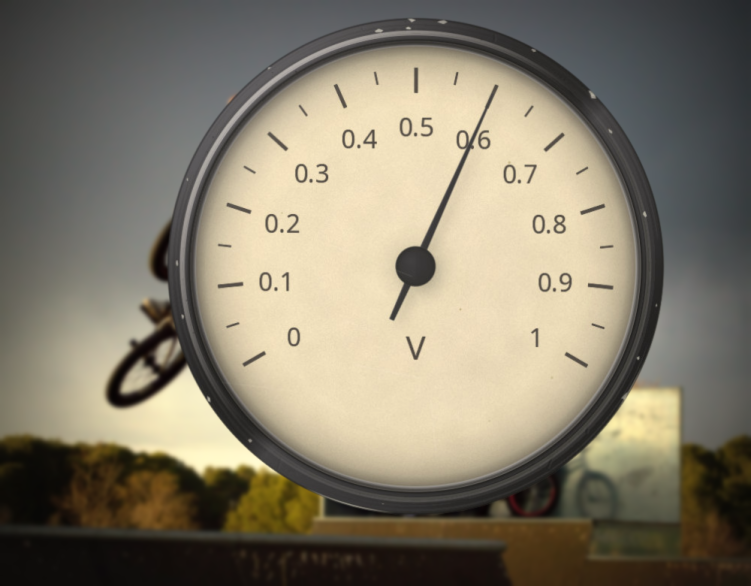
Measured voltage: 0.6 V
